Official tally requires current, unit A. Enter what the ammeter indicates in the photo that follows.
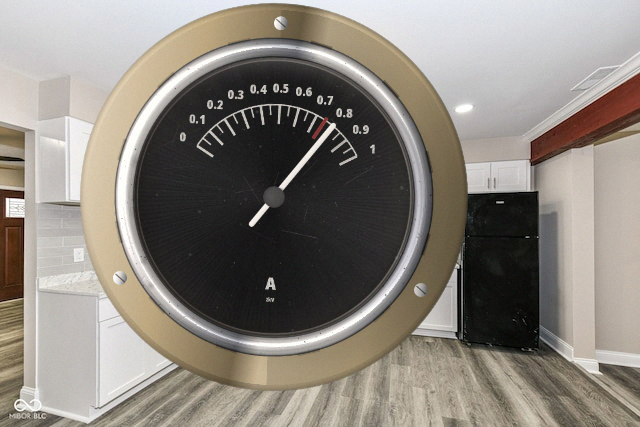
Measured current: 0.8 A
